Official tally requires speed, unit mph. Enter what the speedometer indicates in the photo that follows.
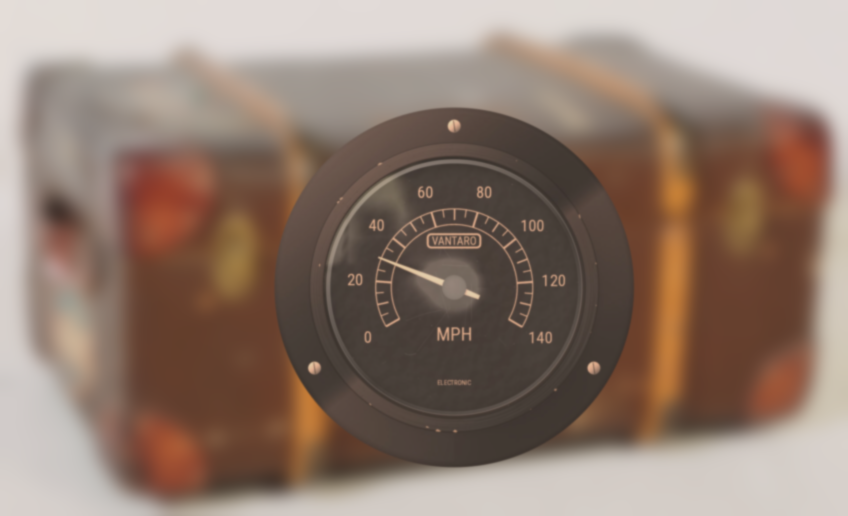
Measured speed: 30 mph
